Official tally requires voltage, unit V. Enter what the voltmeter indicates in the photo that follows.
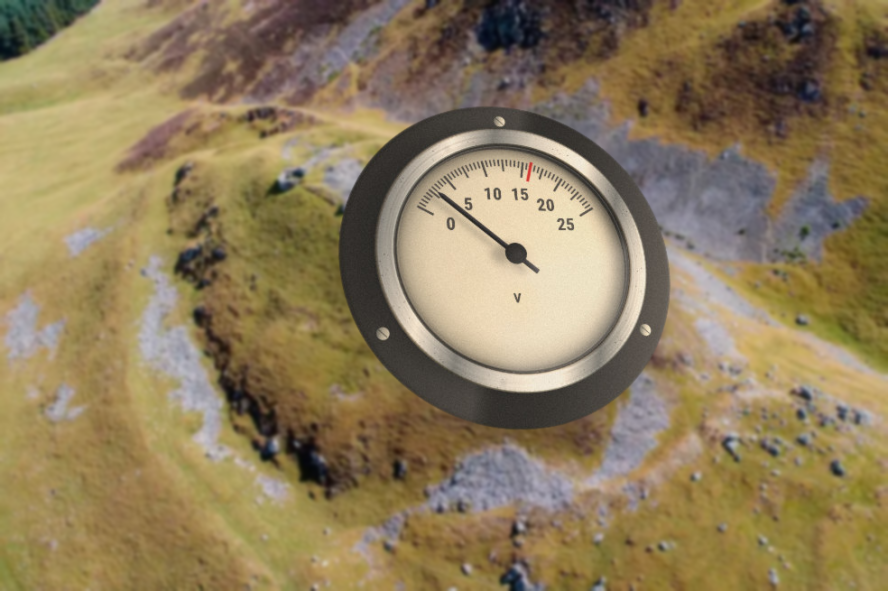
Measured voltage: 2.5 V
